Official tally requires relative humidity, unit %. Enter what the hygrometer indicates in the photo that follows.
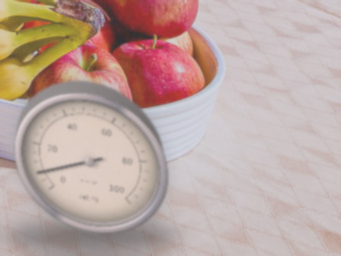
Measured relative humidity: 8 %
